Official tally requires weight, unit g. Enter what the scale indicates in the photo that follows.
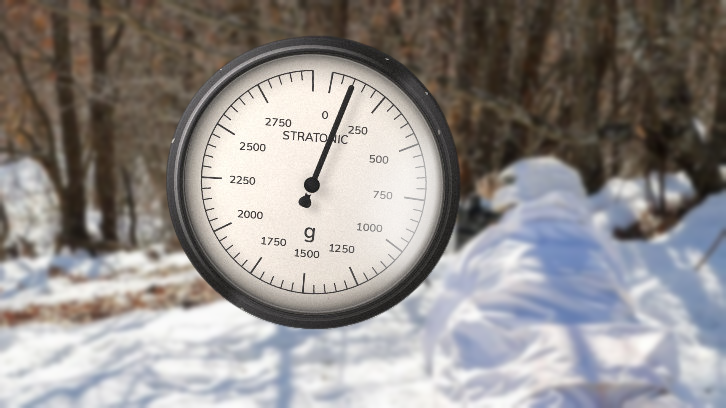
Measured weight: 100 g
